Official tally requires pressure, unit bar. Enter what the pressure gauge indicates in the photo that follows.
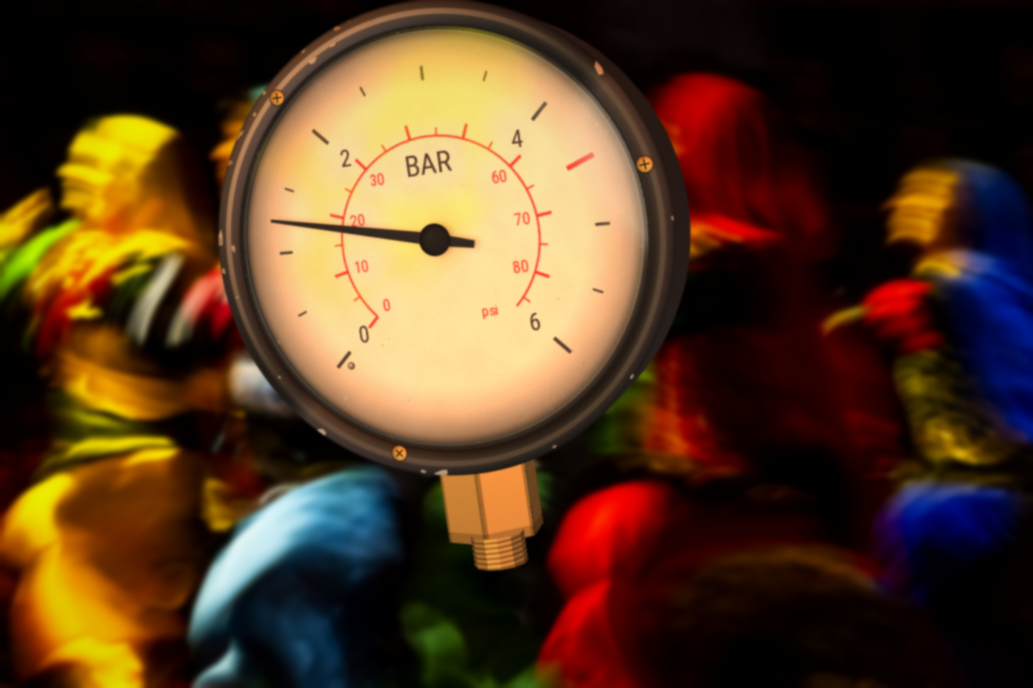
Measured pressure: 1.25 bar
